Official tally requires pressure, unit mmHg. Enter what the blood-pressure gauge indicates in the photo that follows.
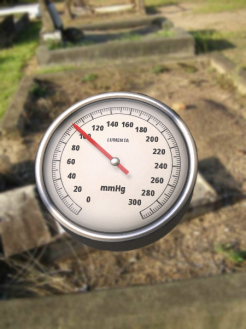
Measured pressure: 100 mmHg
